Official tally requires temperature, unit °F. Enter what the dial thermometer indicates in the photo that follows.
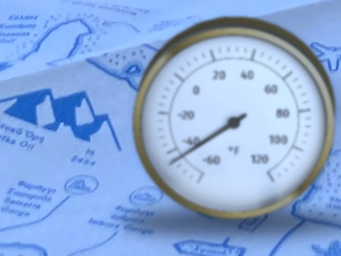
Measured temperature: -44 °F
